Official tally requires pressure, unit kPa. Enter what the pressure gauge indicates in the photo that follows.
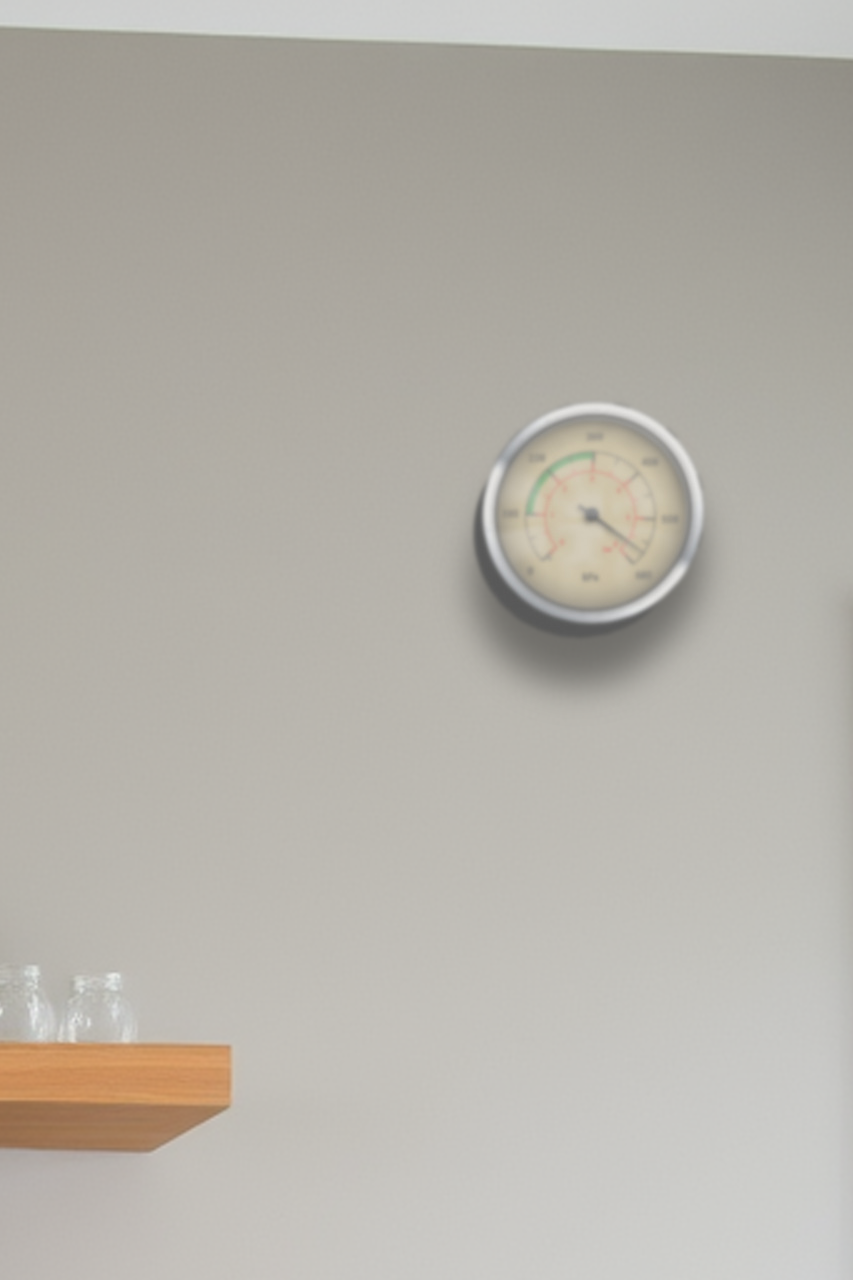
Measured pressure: 575 kPa
